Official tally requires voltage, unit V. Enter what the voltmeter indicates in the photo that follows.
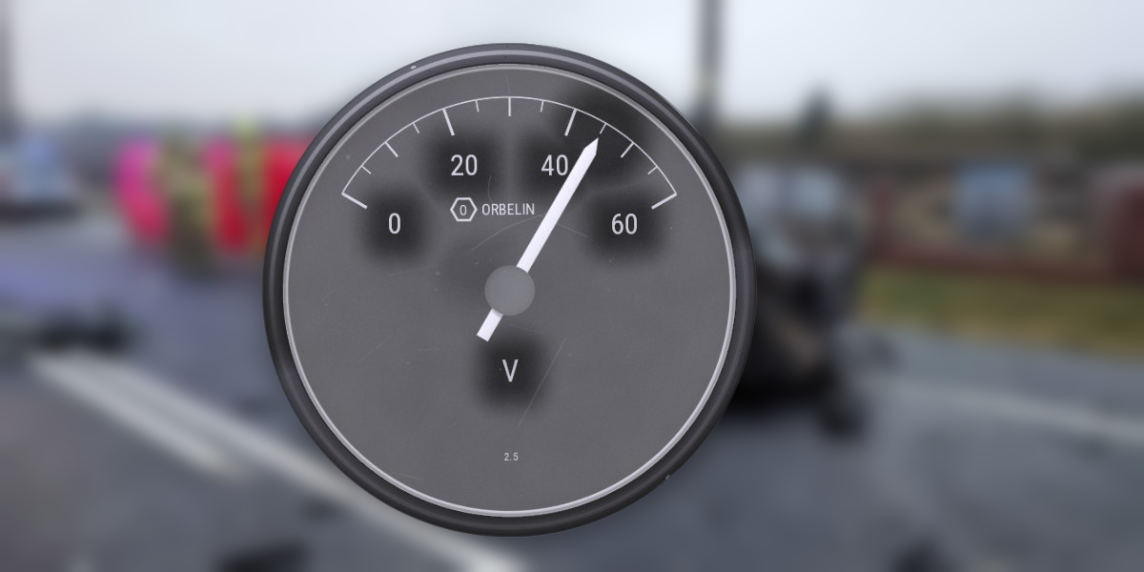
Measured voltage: 45 V
